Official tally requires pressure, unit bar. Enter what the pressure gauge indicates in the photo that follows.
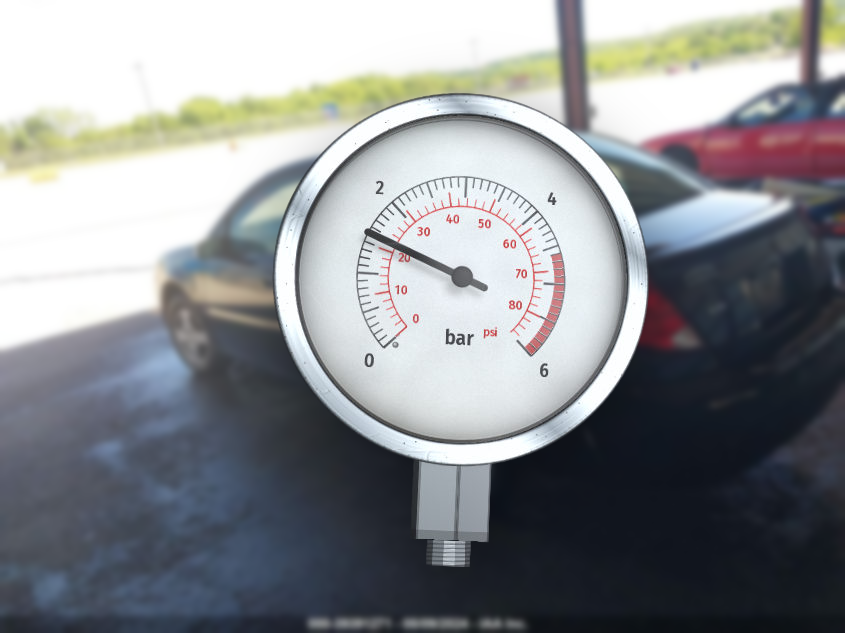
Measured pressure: 1.5 bar
